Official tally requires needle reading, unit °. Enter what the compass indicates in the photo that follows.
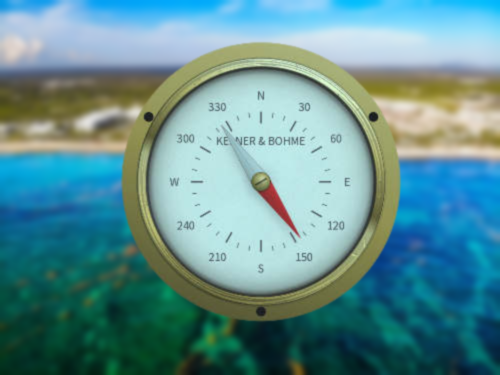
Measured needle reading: 145 °
